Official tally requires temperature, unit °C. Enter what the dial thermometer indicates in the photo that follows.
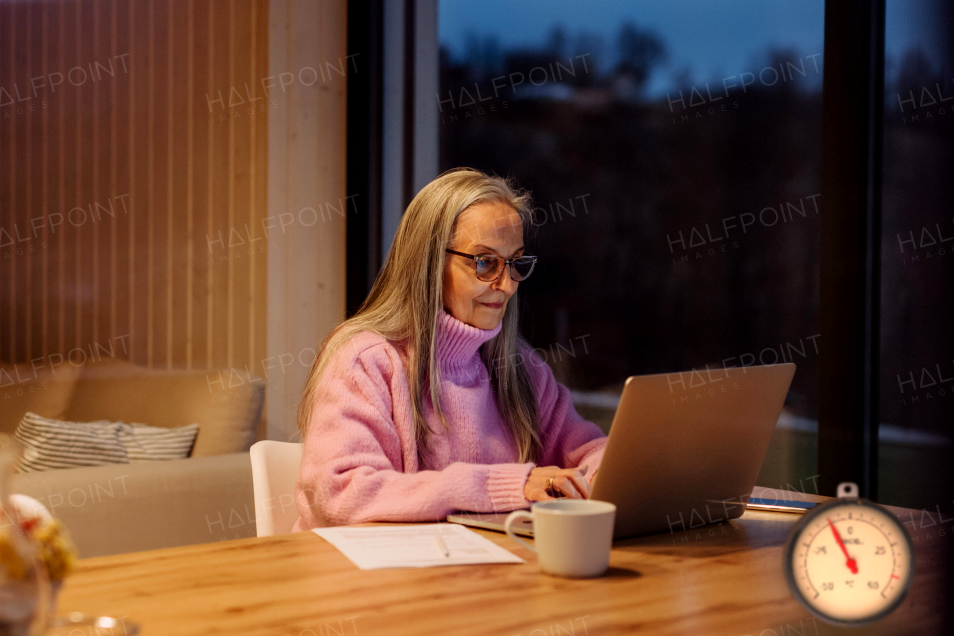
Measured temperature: -10 °C
